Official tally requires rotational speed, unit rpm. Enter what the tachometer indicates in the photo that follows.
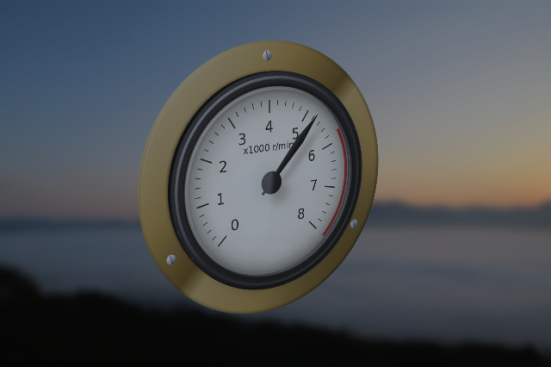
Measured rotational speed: 5200 rpm
